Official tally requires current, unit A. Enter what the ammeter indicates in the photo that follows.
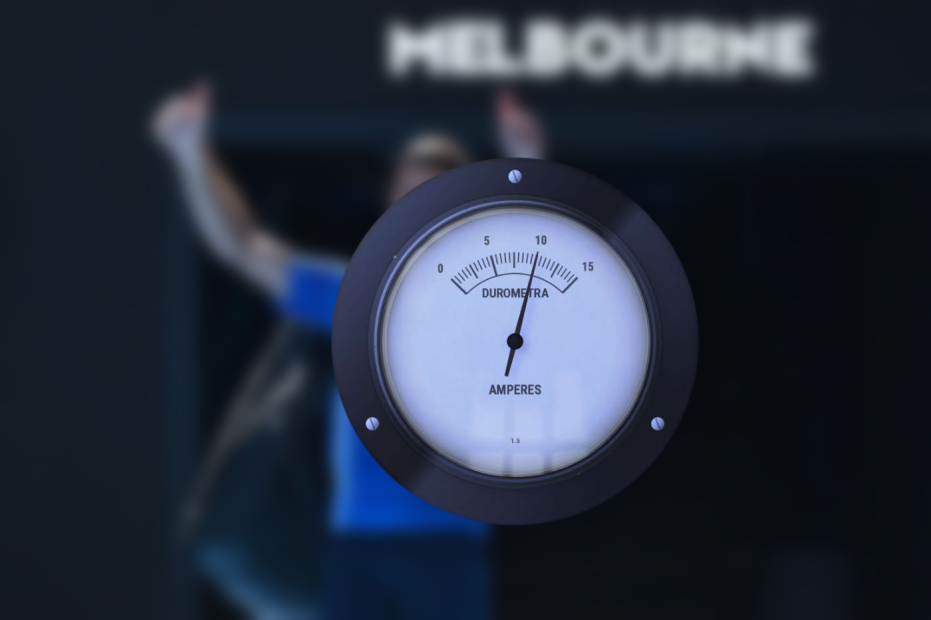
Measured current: 10 A
